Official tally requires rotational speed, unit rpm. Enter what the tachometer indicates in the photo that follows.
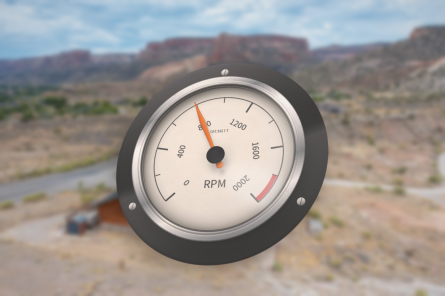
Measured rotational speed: 800 rpm
